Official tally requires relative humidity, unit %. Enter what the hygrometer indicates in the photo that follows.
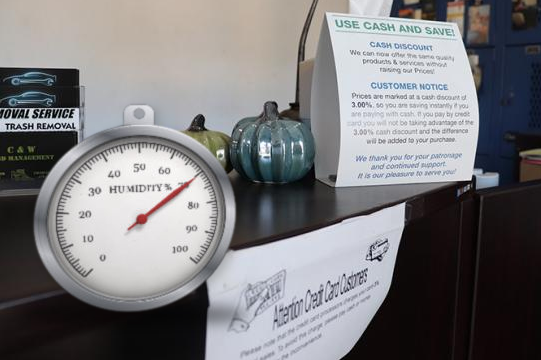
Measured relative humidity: 70 %
